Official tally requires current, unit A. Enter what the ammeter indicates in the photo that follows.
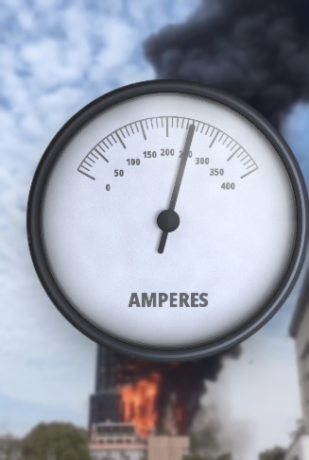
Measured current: 250 A
